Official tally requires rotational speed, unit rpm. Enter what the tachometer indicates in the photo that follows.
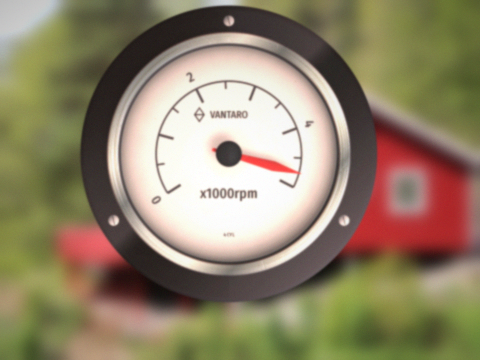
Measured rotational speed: 4750 rpm
